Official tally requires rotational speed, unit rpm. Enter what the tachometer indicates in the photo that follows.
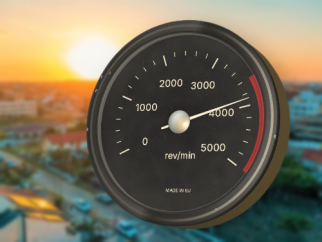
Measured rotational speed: 3900 rpm
